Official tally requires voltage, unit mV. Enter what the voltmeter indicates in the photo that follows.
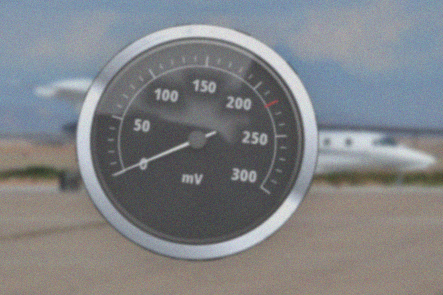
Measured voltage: 0 mV
